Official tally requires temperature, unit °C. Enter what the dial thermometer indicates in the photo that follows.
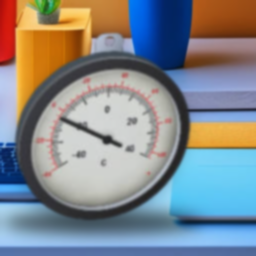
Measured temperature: -20 °C
